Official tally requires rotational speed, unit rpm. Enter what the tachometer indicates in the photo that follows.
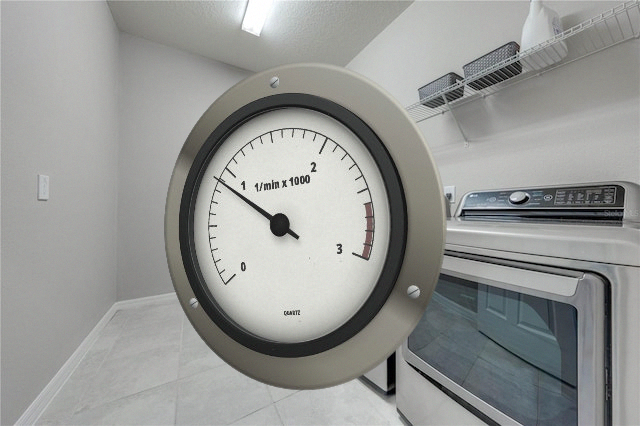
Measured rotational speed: 900 rpm
